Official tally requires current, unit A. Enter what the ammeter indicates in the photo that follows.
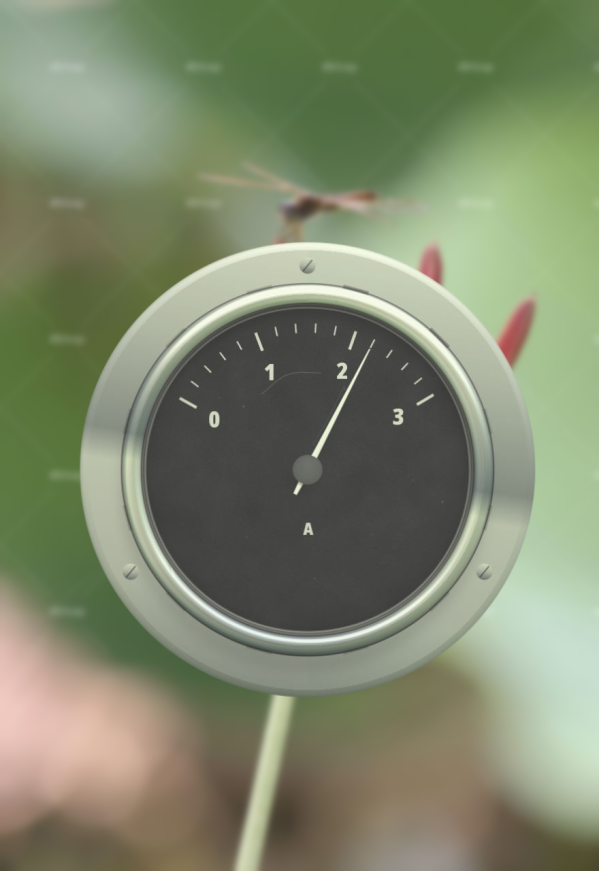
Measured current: 2.2 A
